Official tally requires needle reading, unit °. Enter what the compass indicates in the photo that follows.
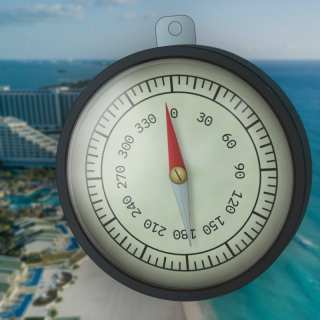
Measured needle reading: 355 °
